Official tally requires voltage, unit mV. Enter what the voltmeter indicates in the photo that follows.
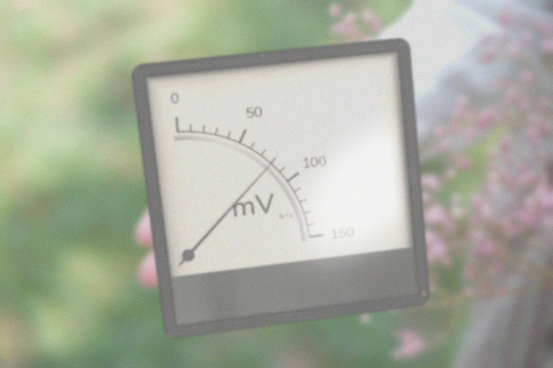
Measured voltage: 80 mV
